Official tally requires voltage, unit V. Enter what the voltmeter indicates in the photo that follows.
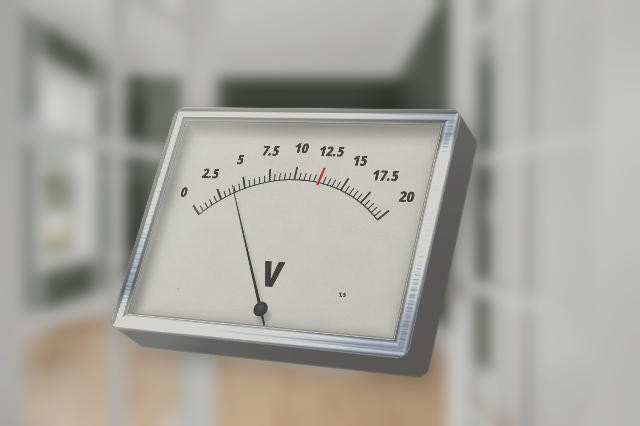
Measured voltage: 4 V
